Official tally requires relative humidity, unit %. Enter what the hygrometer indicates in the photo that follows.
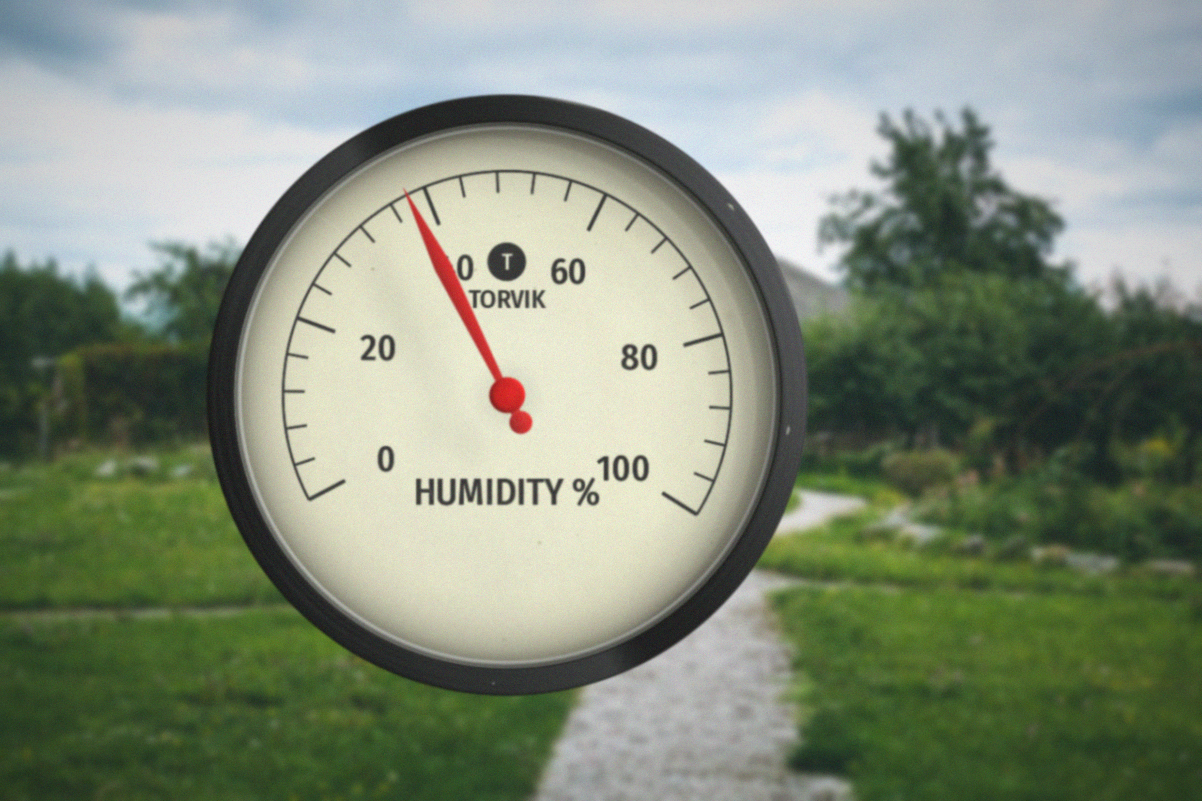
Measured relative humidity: 38 %
